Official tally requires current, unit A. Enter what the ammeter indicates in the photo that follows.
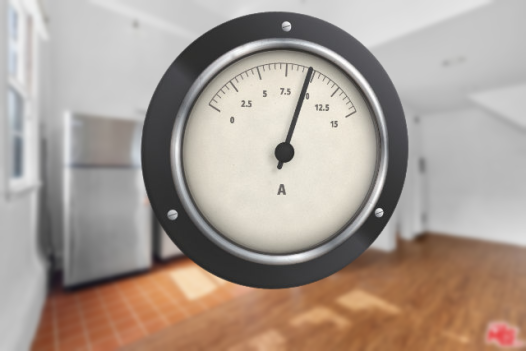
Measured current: 9.5 A
